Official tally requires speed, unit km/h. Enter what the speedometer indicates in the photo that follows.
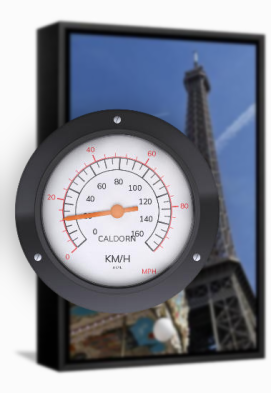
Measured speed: 20 km/h
